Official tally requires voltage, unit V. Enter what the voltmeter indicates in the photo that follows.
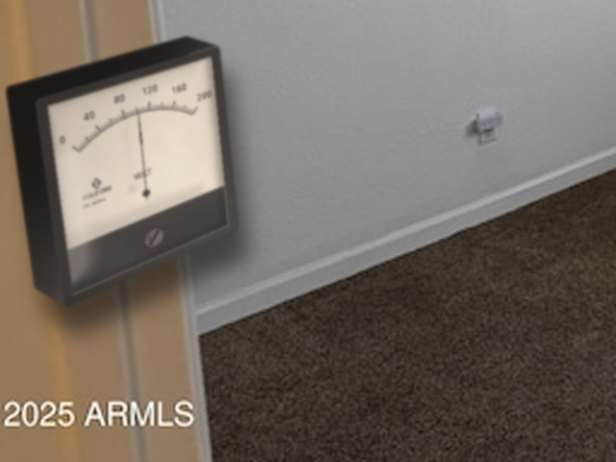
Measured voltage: 100 V
